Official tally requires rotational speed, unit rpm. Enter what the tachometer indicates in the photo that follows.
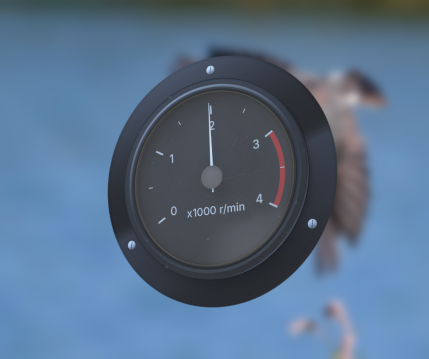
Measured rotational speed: 2000 rpm
